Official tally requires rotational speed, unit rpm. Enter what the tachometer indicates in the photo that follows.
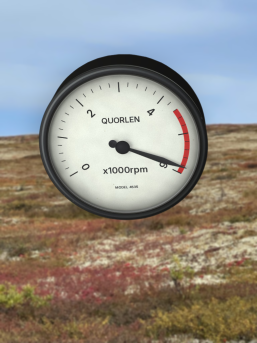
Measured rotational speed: 5800 rpm
